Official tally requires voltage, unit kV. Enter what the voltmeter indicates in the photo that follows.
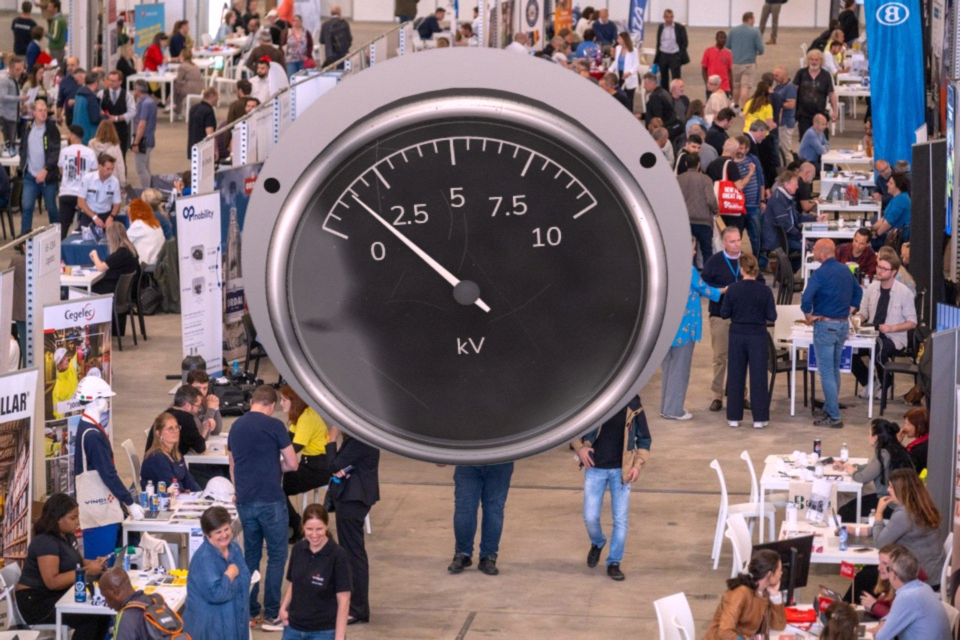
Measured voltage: 1.5 kV
